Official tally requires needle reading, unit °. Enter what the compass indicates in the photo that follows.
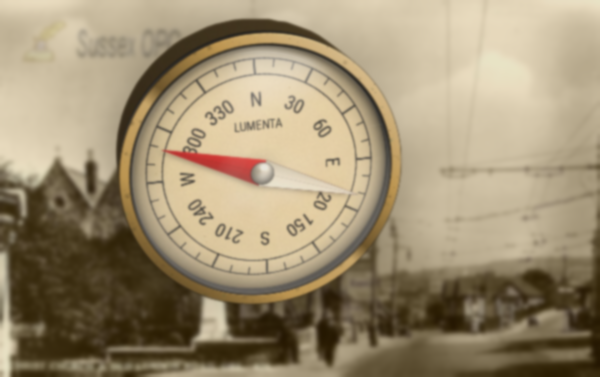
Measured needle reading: 290 °
